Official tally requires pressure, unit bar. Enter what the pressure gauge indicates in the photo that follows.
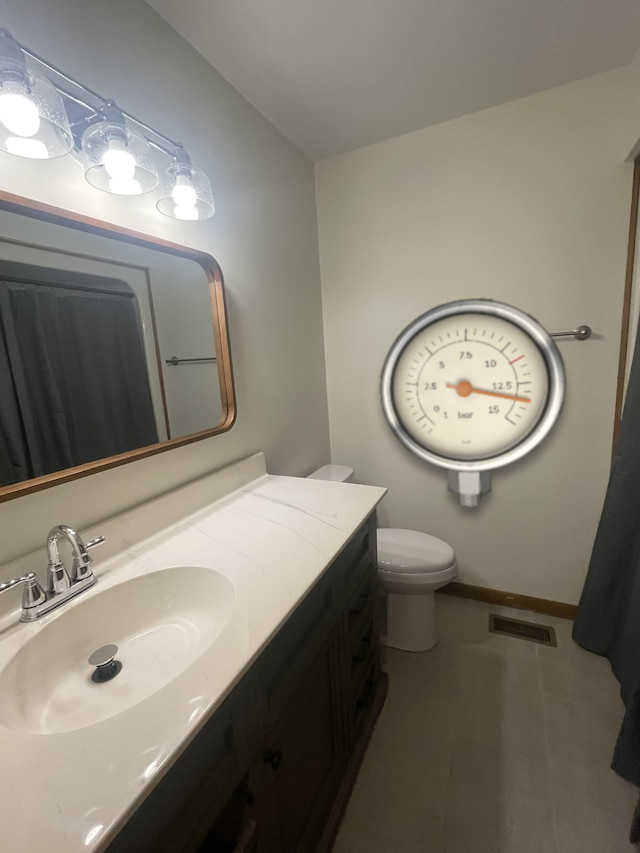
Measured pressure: 13.5 bar
